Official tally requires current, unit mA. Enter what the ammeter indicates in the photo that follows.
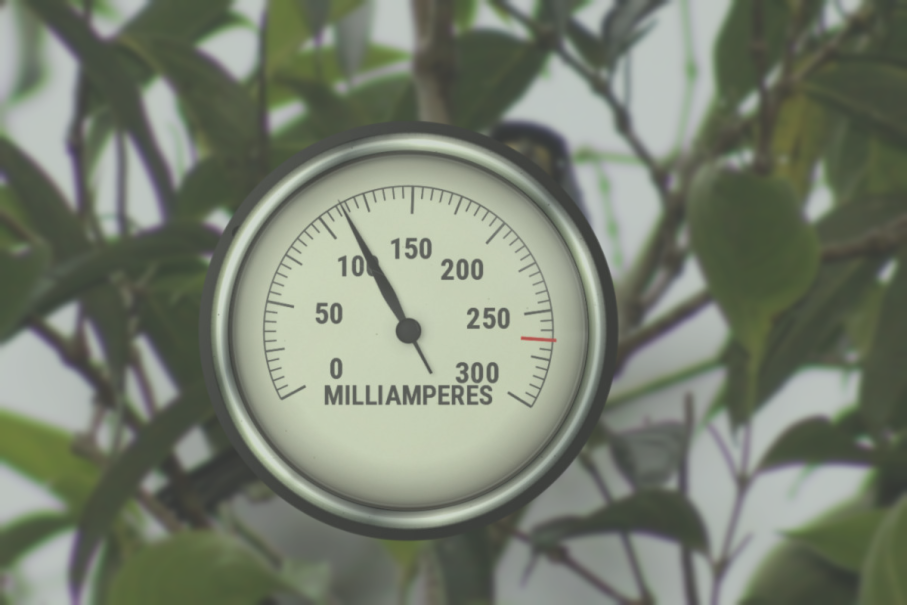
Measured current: 112.5 mA
